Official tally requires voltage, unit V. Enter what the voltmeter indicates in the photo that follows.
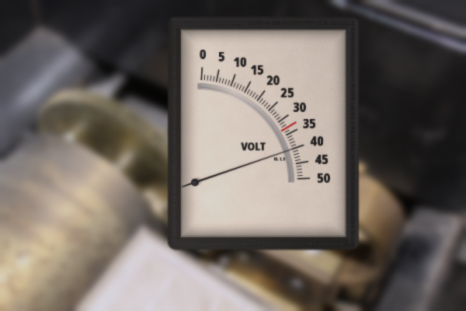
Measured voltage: 40 V
